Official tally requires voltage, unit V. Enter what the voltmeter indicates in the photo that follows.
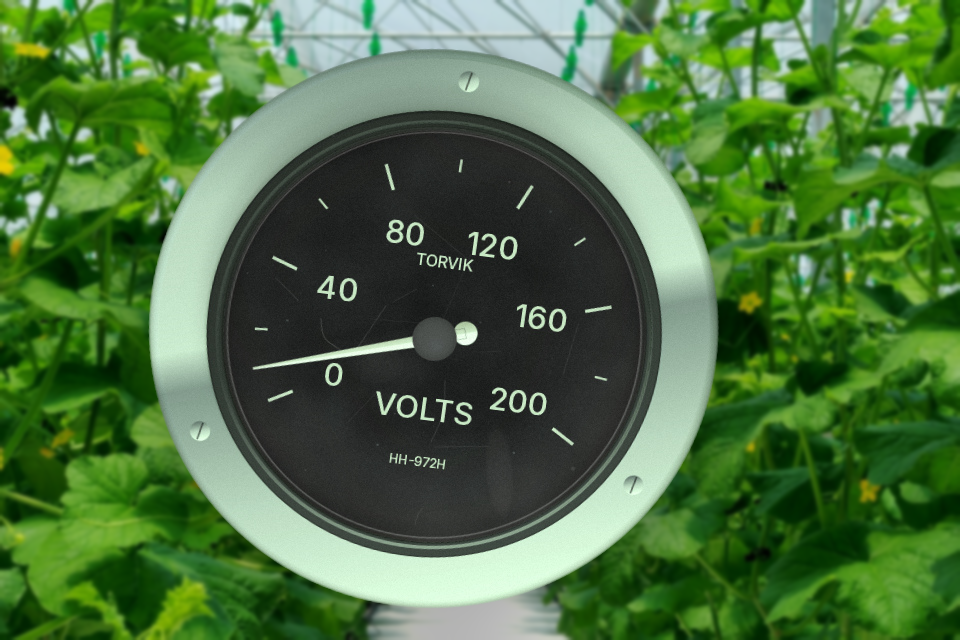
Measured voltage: 10 V
